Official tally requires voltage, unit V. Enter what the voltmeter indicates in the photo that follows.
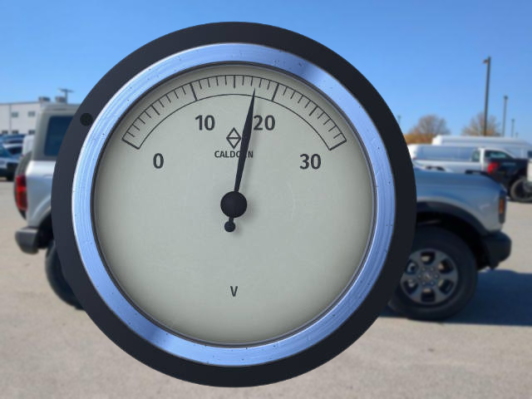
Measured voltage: 17.5 V
